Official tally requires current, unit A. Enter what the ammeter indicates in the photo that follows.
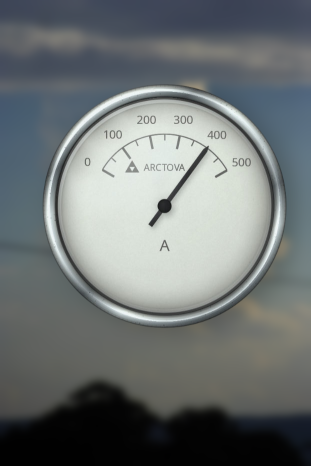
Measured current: 400 A
